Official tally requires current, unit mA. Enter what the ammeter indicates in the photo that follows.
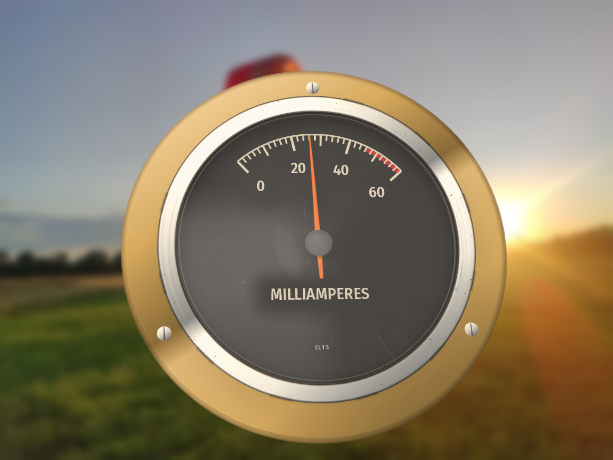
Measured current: 26 mA
